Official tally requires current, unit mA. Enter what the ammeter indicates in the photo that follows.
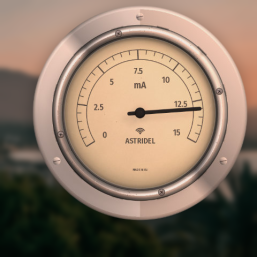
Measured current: 13 mA
